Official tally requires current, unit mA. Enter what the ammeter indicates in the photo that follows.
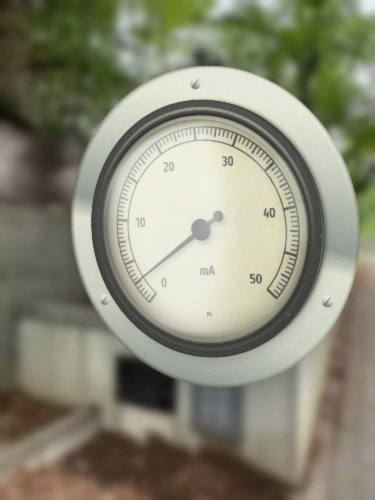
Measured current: 2.5 mA
